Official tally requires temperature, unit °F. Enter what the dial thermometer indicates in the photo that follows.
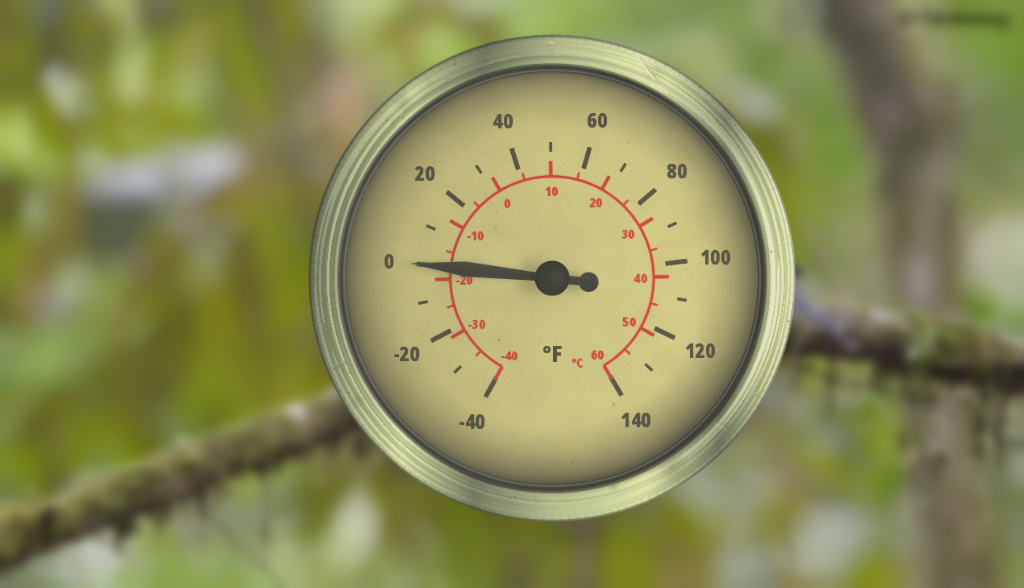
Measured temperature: 0 °F
